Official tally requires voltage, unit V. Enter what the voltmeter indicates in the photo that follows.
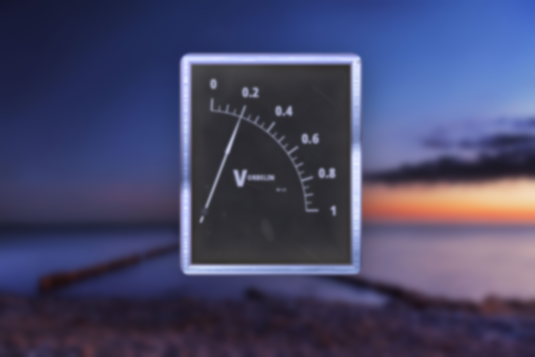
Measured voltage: 0.2 V
